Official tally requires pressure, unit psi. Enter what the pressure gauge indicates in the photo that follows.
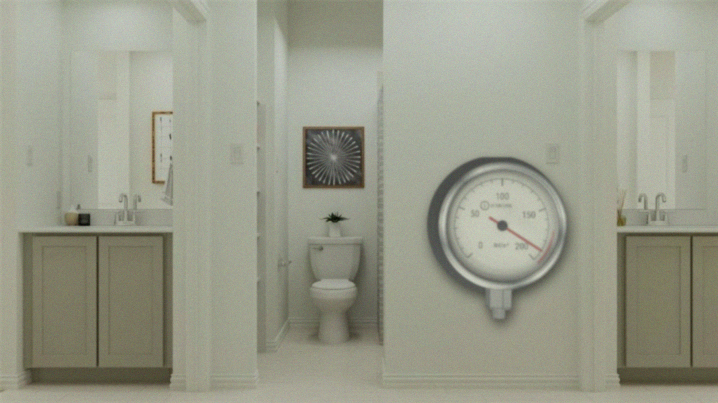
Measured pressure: 190 psi
